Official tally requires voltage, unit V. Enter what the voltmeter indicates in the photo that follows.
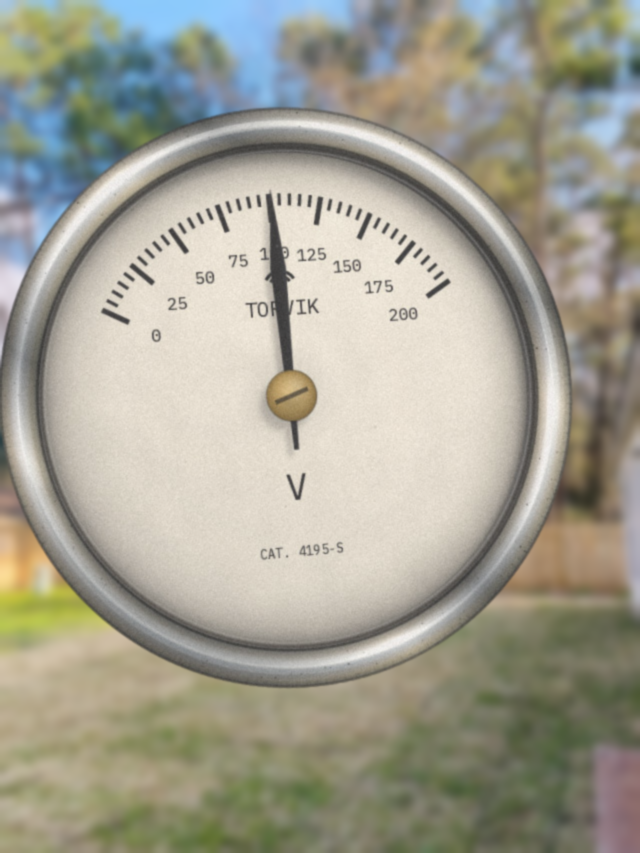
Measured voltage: 100 V
